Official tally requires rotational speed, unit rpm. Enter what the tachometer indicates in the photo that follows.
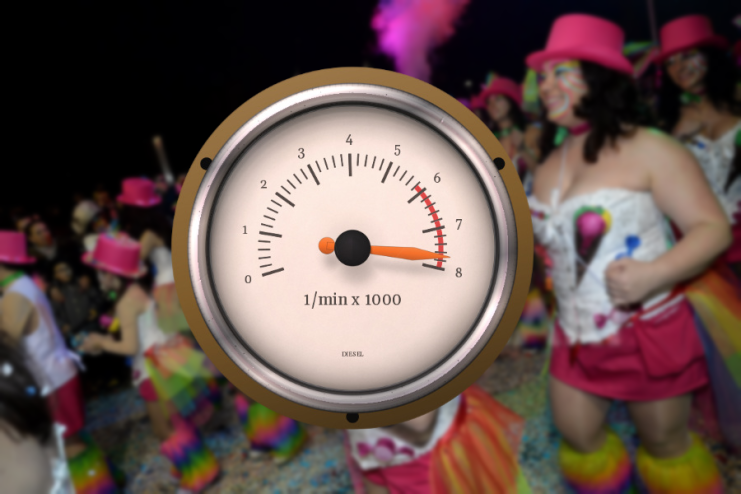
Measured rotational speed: 7700 rpm
